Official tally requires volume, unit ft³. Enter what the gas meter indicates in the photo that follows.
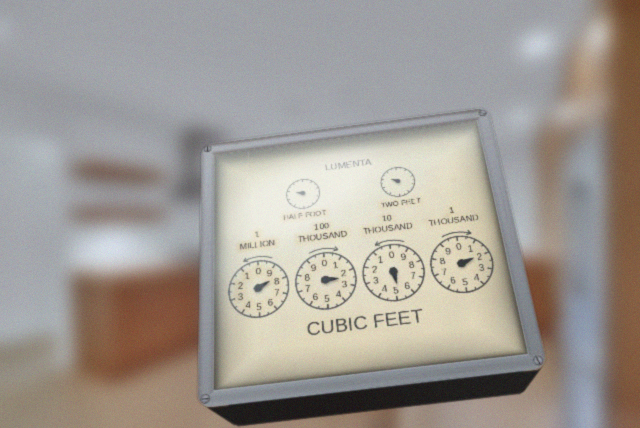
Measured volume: 825200 ft³
